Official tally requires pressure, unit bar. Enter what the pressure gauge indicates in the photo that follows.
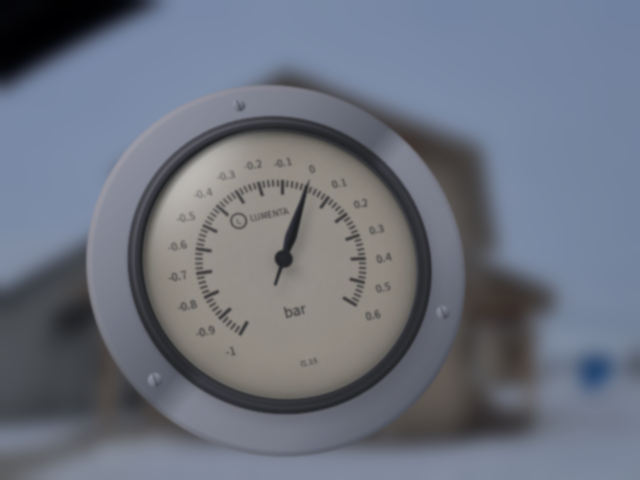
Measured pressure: 0 bar
